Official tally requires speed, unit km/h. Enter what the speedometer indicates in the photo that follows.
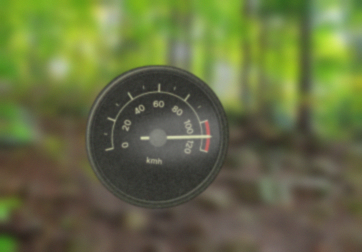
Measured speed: 110 km/h
